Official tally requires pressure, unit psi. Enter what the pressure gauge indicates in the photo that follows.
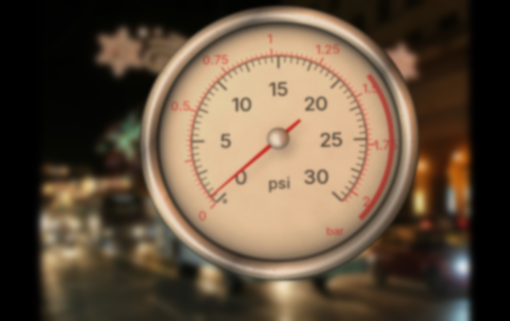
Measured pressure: 0.5 psi
